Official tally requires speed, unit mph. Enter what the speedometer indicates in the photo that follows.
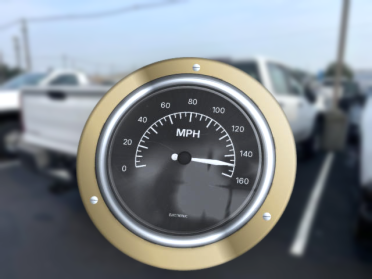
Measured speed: 150 mph
